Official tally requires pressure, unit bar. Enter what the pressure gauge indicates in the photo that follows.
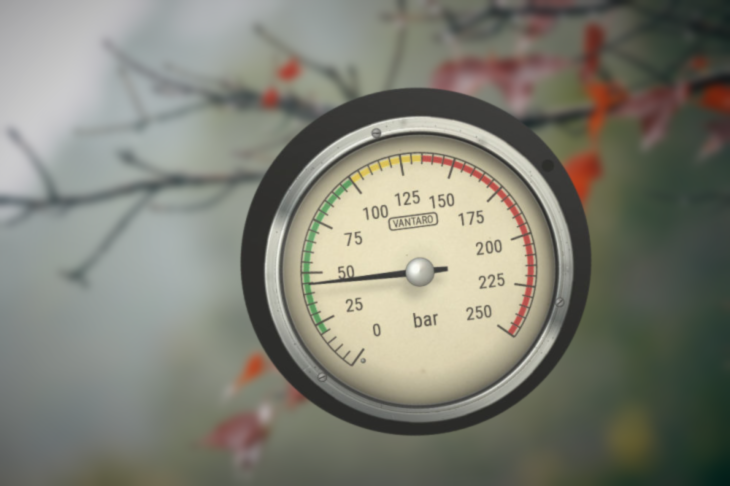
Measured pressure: 45 bar
